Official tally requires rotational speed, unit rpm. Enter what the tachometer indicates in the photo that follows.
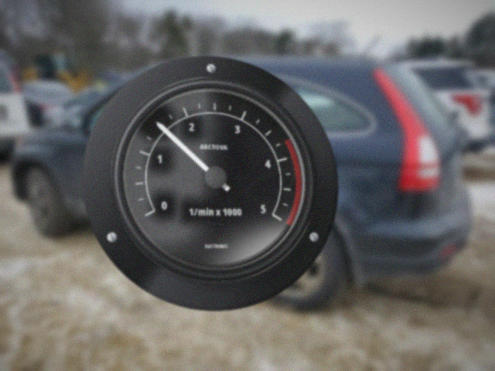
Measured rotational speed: 1500 rpm
